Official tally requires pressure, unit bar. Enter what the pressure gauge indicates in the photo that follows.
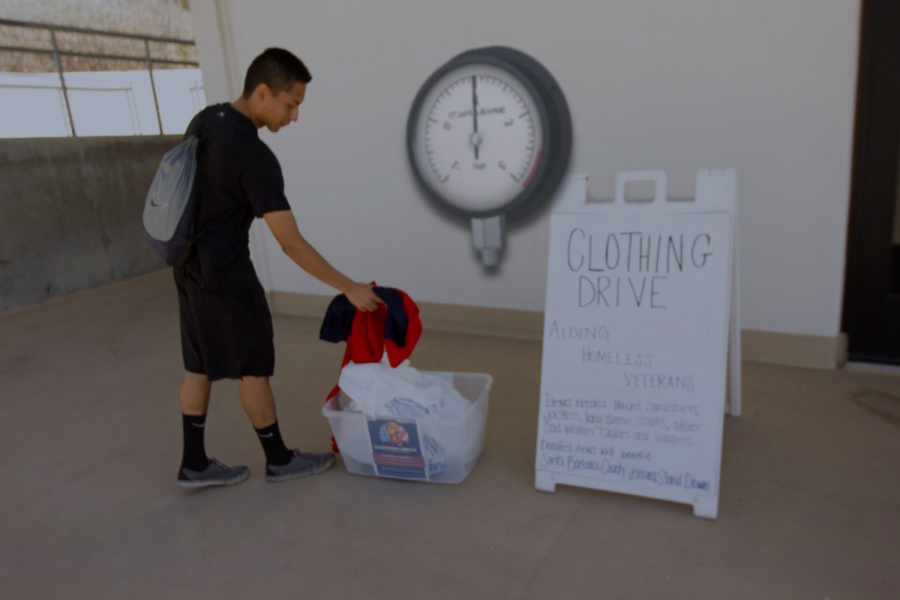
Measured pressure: 1 bar
